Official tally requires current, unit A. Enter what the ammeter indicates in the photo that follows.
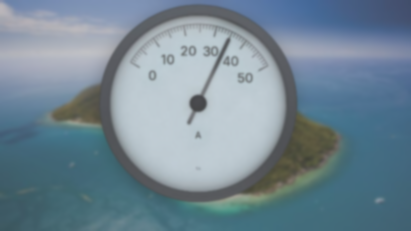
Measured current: 35 A
